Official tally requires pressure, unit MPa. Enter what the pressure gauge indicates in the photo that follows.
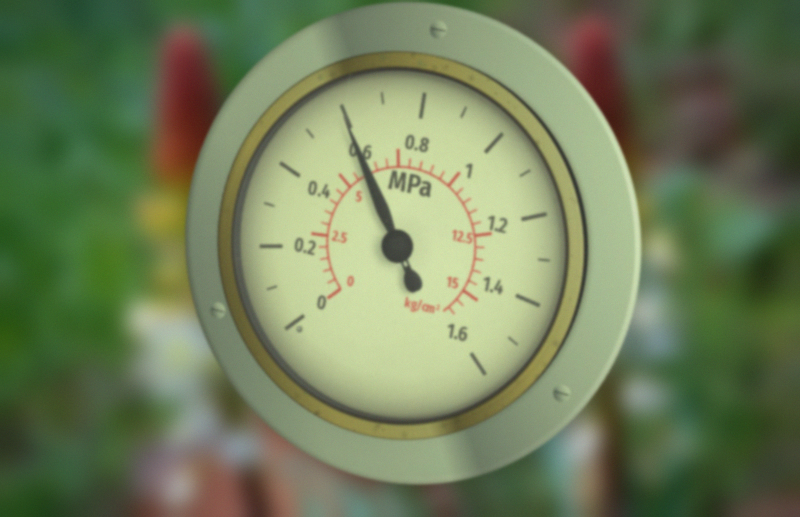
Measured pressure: 0.6 MPa
